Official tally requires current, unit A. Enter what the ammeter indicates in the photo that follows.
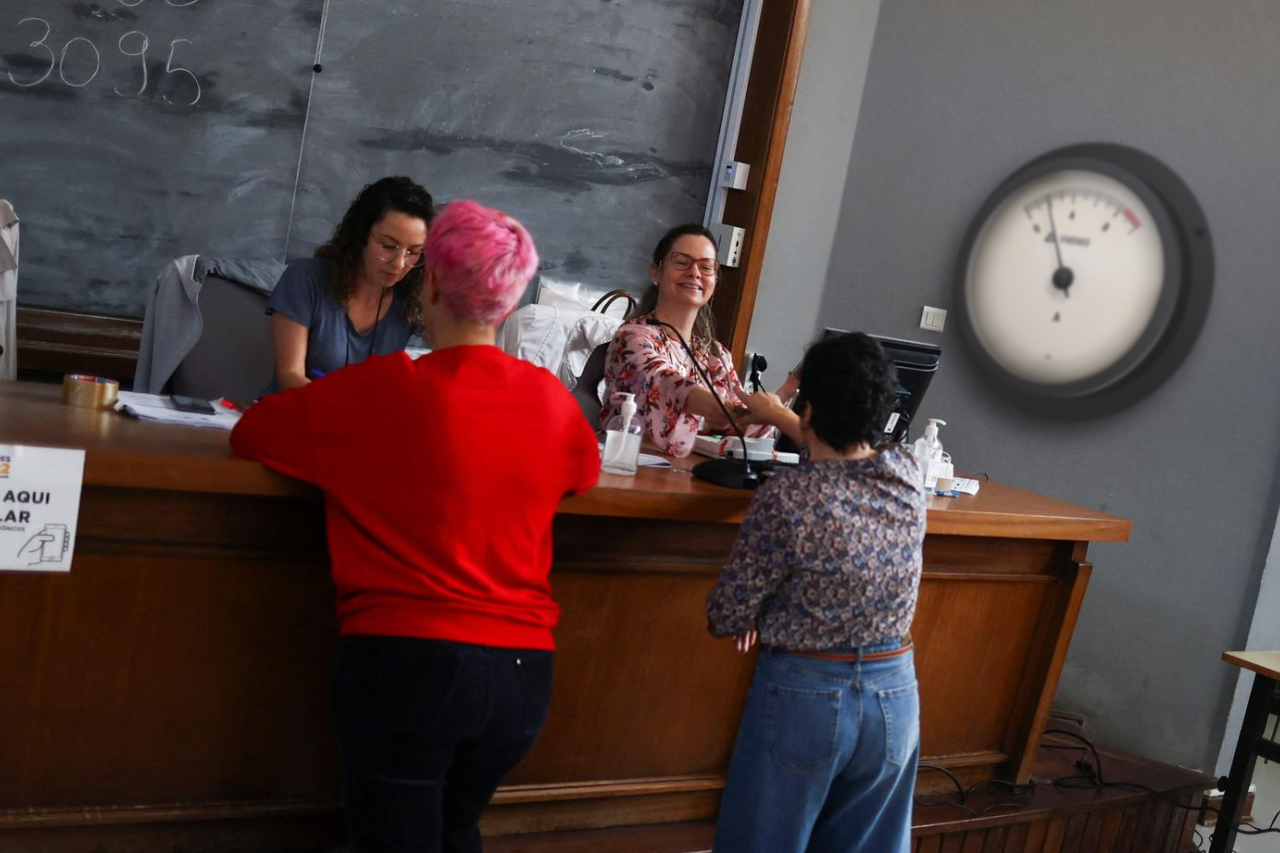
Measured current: 2 A
